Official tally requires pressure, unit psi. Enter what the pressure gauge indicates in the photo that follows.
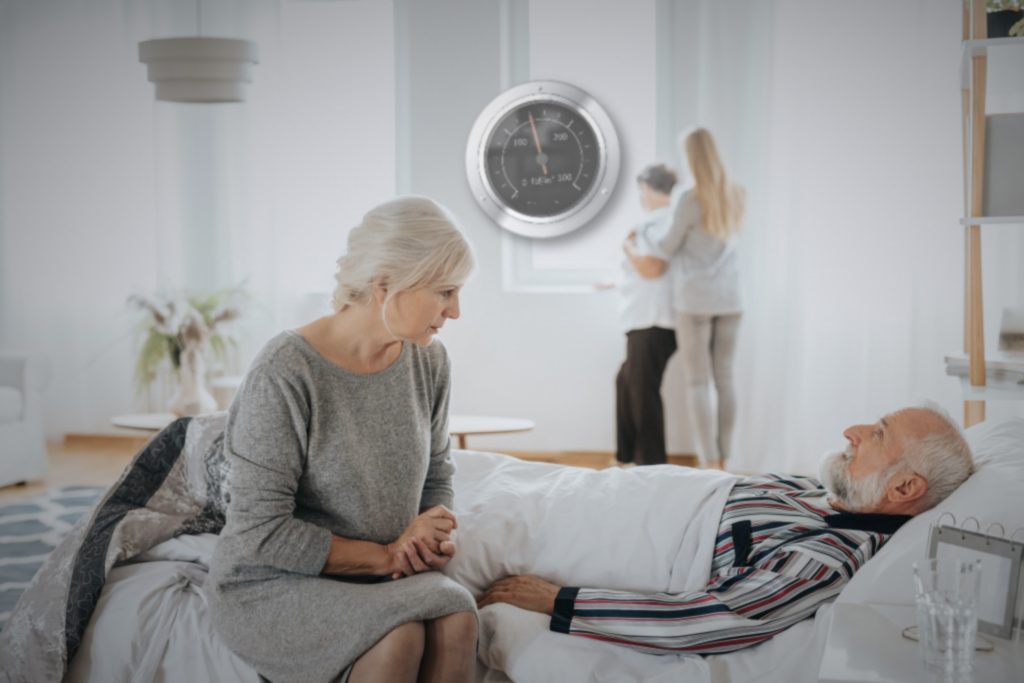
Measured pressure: 140 psi
